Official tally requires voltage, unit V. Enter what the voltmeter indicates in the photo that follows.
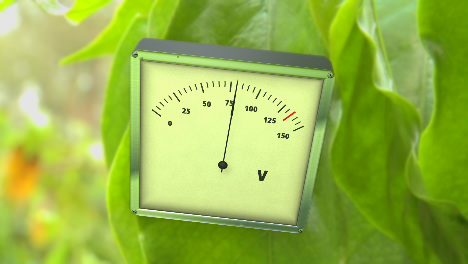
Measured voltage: 80 V
